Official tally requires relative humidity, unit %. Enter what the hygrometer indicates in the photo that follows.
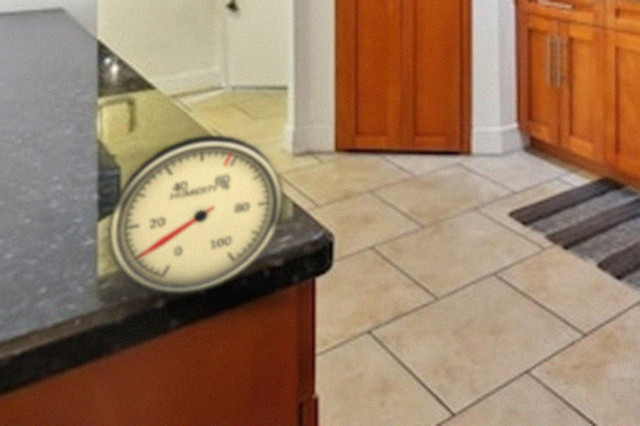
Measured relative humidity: 10 %
